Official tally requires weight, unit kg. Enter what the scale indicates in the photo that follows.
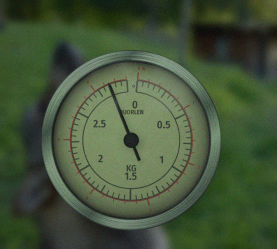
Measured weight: 2.85 kg
